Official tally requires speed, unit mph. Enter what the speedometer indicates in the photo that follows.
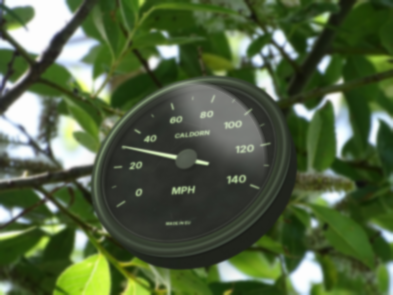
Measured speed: 30 mph
